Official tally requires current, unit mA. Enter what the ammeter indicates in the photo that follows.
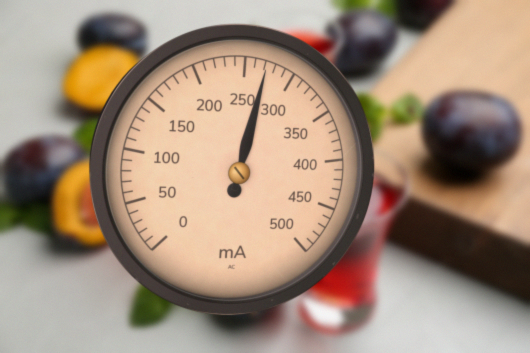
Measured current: 270 mA
